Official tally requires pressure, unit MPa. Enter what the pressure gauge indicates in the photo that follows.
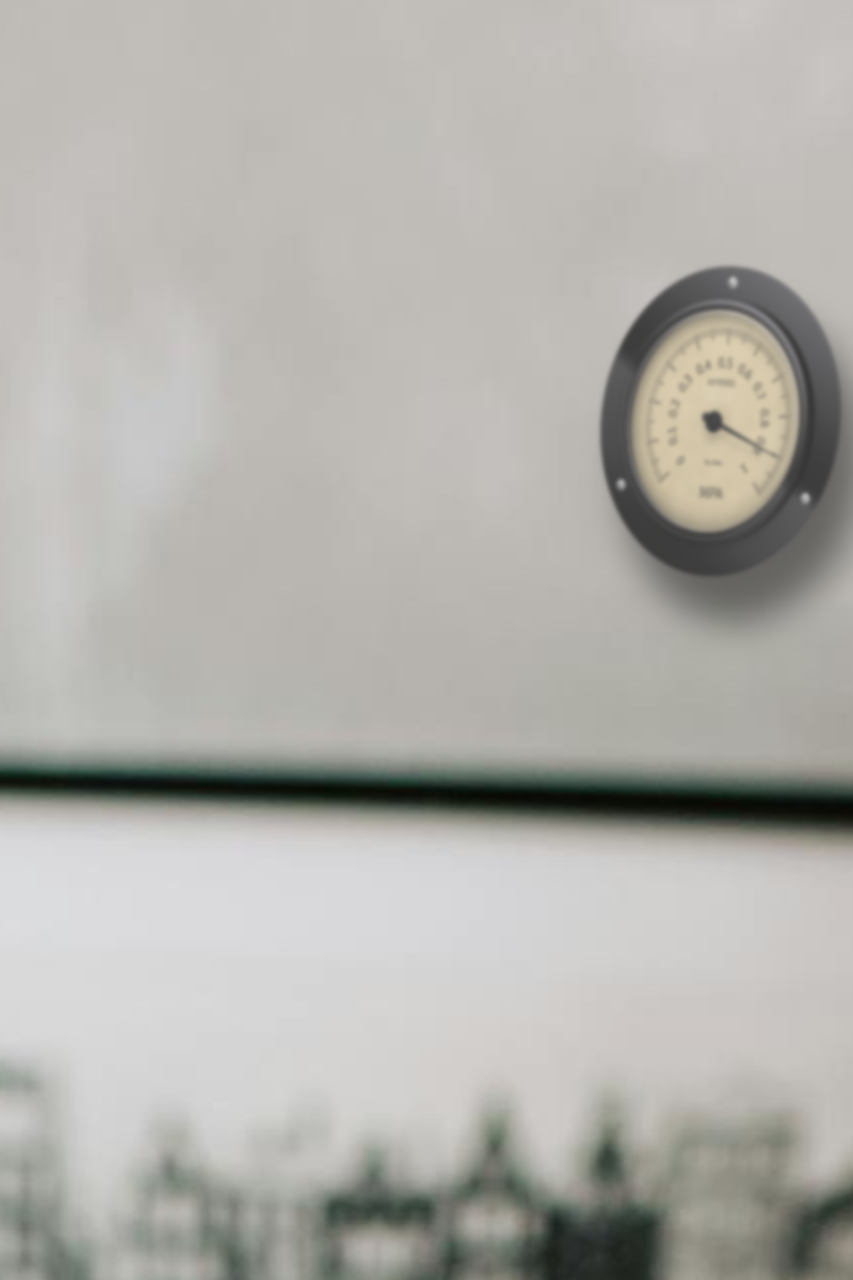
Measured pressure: 0.9 MPa
